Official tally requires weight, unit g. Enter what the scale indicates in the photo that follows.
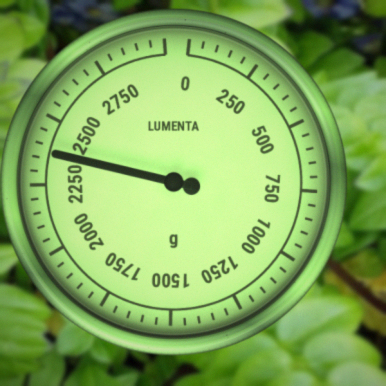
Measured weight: 2375 g
